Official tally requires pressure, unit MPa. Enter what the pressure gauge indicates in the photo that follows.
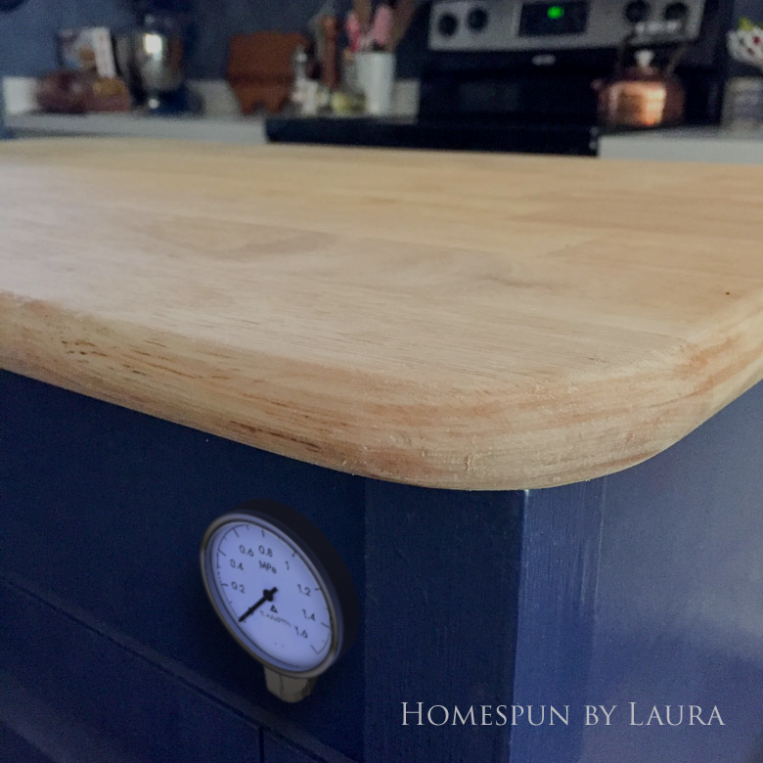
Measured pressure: 0 MPa
